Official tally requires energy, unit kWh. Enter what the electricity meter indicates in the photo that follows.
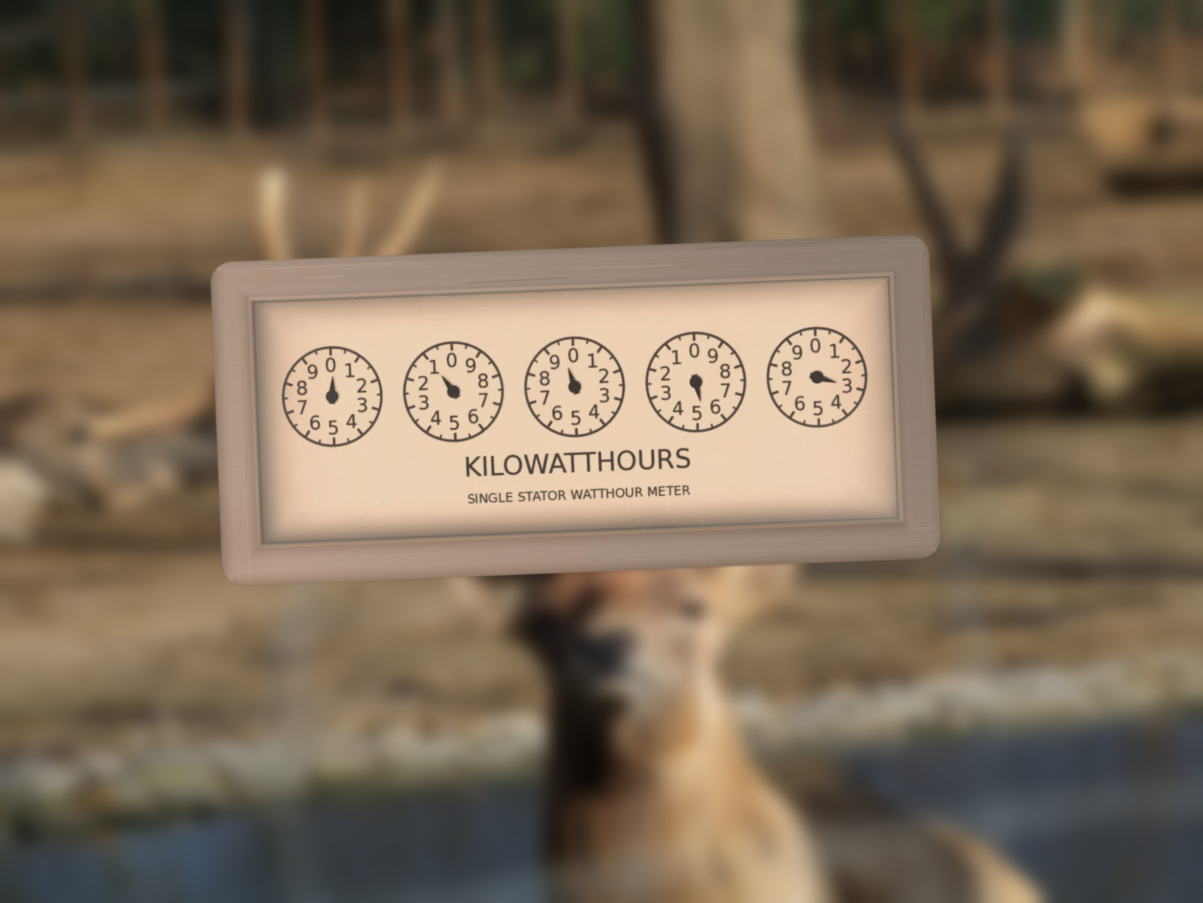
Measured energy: 953 kWh
